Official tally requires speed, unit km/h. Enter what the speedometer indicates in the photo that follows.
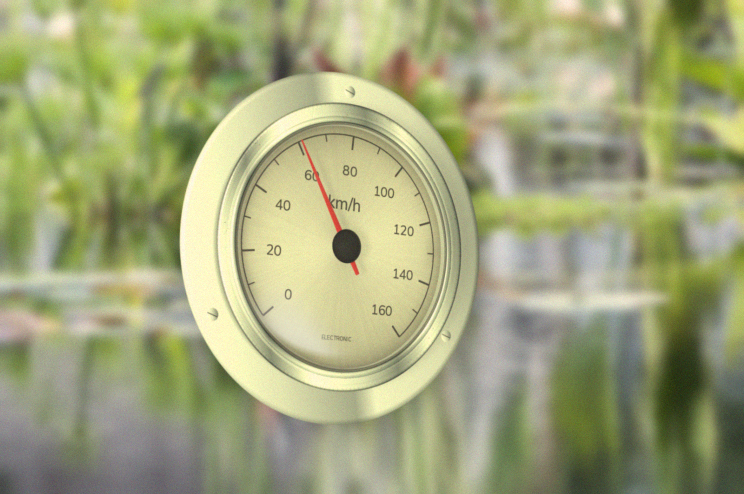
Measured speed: 60 km/h
